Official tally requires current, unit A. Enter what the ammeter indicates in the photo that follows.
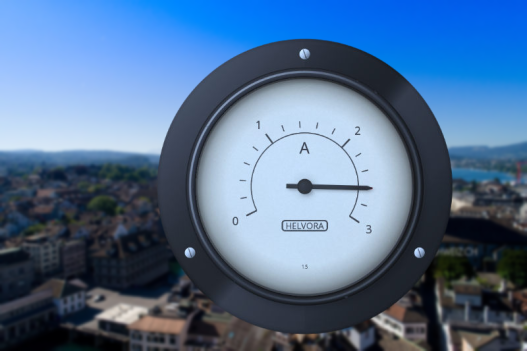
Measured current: 2.6 A
